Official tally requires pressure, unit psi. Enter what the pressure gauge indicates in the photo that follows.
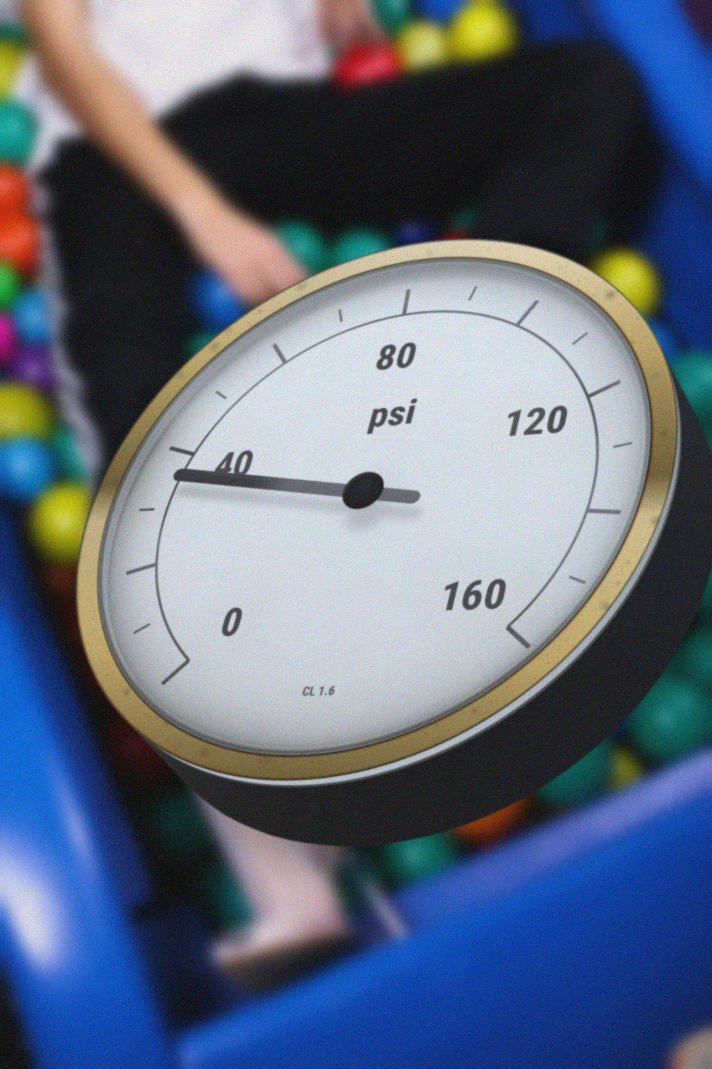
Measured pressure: 35 psi
